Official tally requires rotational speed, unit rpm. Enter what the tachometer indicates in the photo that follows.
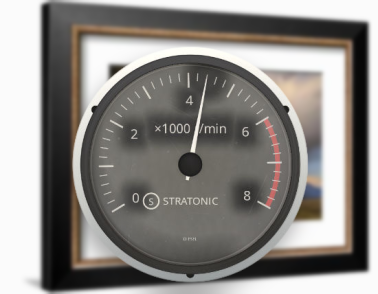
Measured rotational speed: 4400 rpm
